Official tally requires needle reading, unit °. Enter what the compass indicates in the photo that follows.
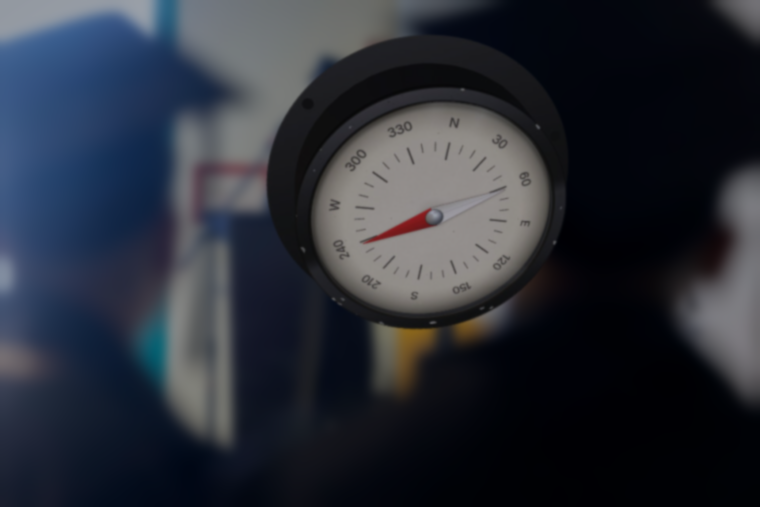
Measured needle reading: 240 °
